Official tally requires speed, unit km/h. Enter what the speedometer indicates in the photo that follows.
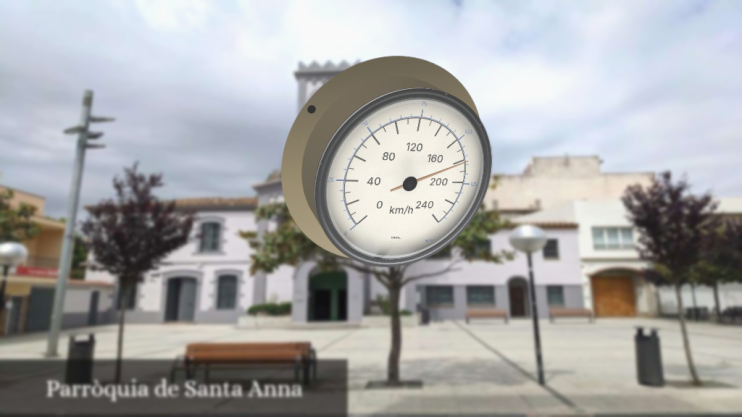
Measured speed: 180 km/h
